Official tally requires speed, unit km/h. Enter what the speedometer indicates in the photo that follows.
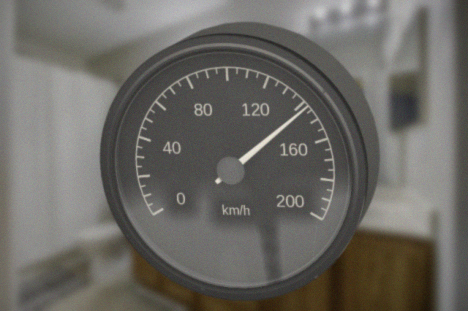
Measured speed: 142.5 km/h
